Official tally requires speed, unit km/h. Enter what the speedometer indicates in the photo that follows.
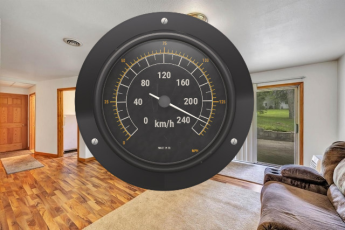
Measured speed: 225 km/h
